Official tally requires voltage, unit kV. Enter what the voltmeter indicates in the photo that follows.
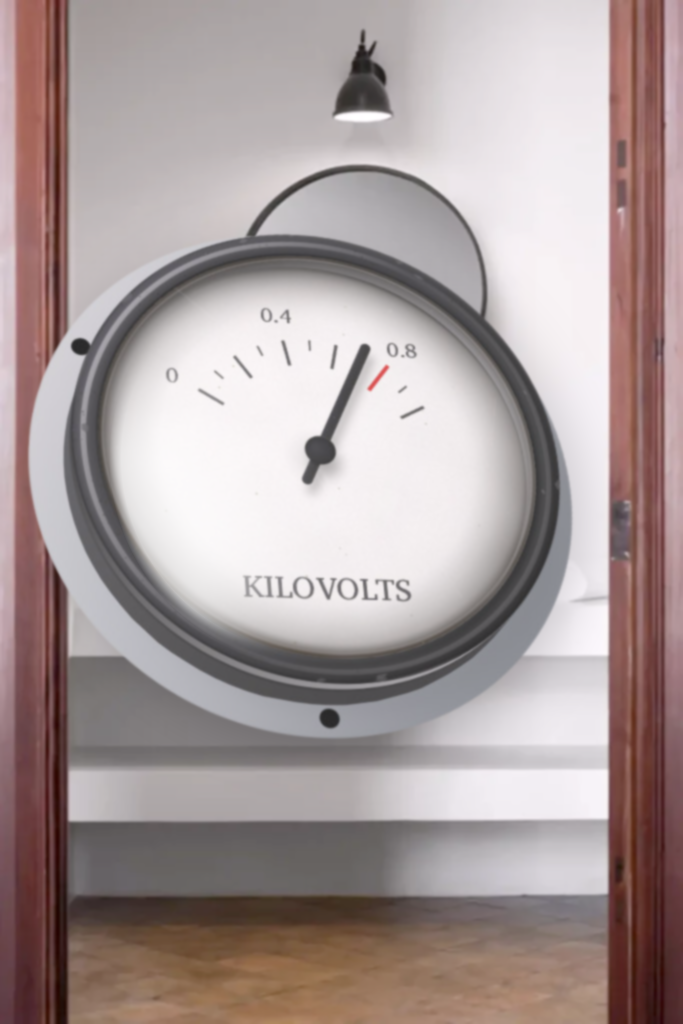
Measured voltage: 0.7 kV
